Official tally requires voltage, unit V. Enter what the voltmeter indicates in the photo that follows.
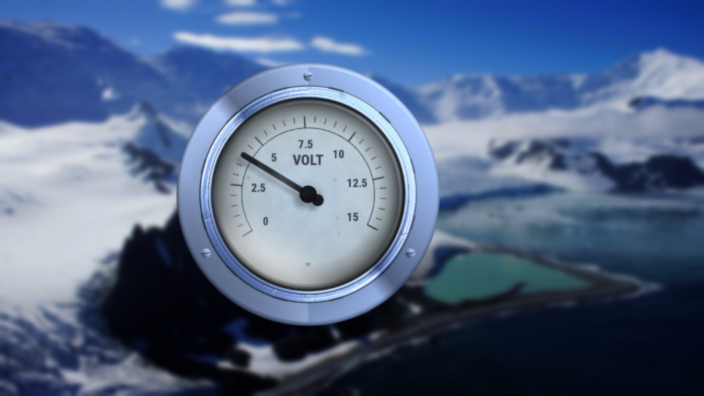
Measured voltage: 4 V
